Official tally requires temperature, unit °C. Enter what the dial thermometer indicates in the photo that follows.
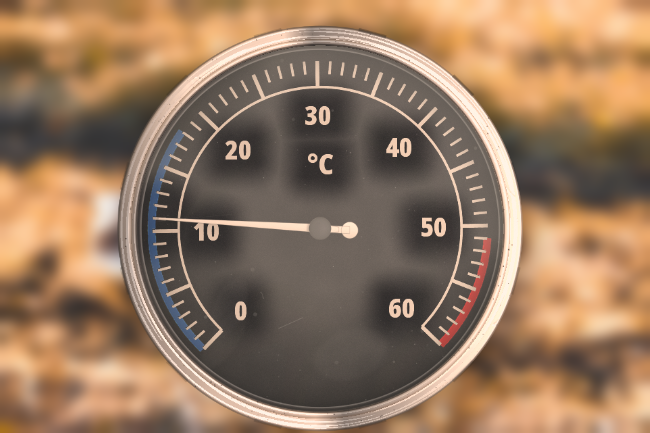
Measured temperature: 11 °C
